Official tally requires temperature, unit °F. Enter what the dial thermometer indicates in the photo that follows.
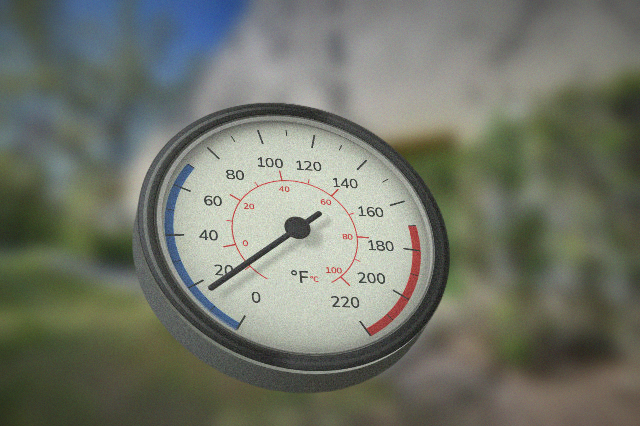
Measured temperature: 15 °F
